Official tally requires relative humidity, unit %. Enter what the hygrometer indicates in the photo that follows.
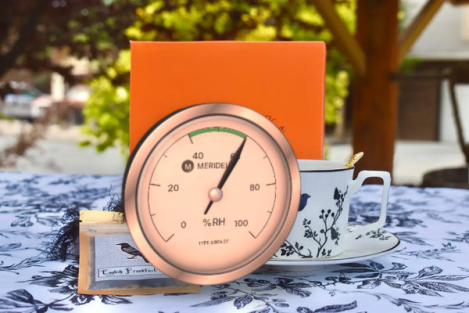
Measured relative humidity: 60 %
